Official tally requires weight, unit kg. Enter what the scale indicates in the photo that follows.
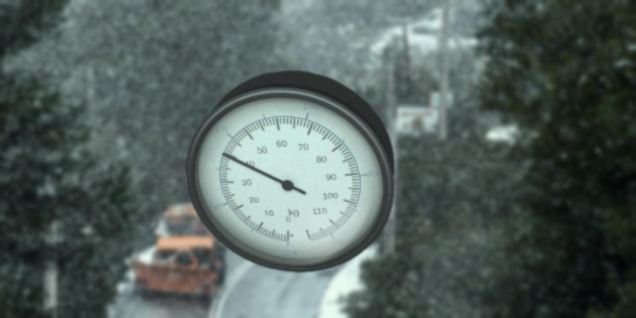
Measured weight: 40 kg
